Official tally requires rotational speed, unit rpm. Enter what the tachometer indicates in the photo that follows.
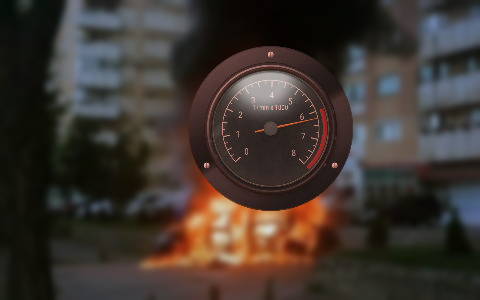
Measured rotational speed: 6250 rpm
